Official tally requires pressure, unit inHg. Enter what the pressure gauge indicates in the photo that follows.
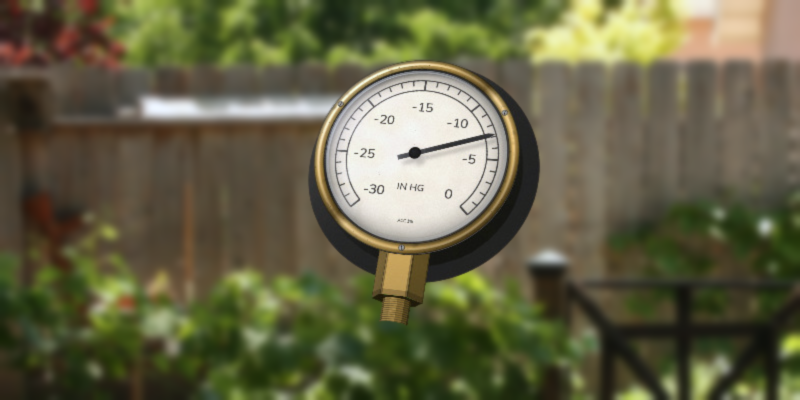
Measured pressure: -7 inHg
